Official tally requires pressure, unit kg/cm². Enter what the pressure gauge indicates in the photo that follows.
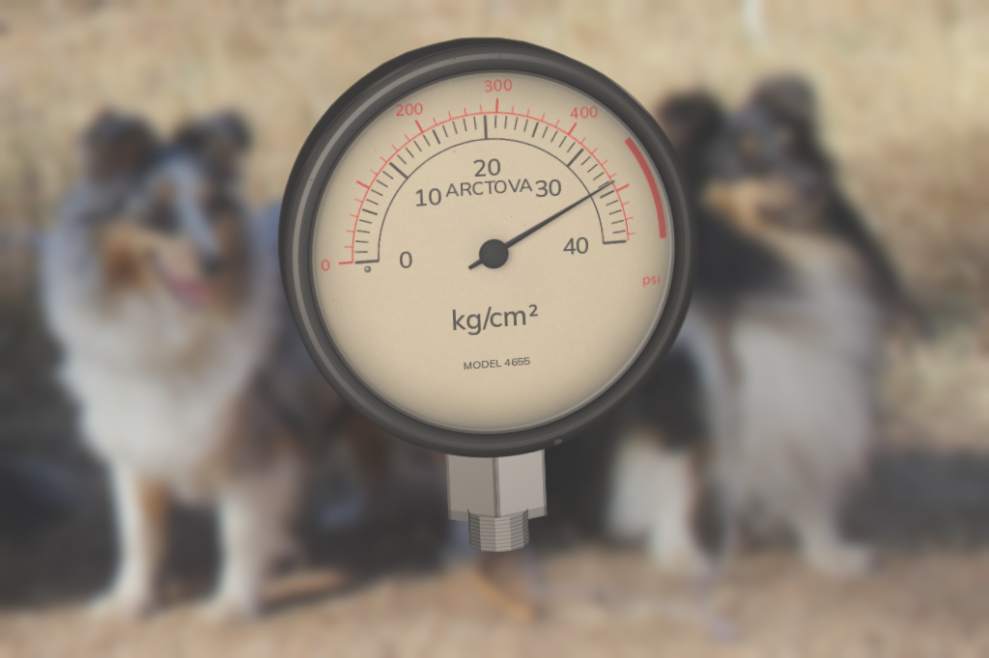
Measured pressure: 34 kg/cm²
